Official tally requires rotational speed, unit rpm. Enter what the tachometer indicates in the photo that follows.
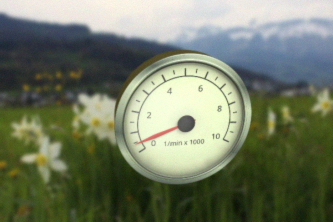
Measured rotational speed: 500 rpm
